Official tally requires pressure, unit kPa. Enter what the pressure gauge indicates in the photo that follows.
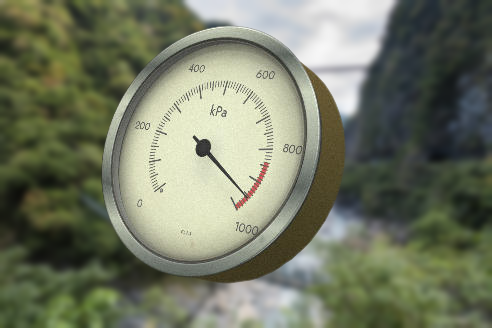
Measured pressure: 950 kPa
